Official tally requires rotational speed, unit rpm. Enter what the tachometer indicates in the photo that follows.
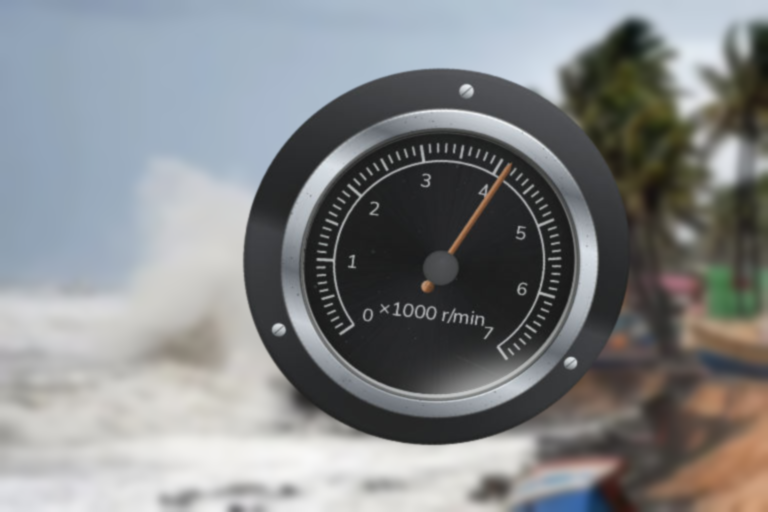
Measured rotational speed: 4100 rpm
